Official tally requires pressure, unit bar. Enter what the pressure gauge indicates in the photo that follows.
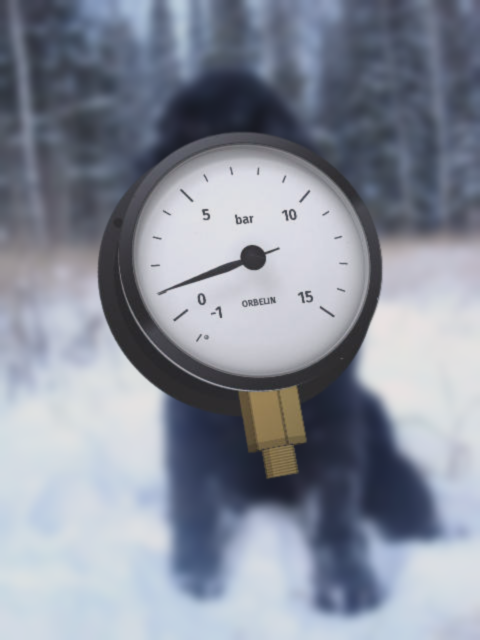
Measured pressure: 1 bar
